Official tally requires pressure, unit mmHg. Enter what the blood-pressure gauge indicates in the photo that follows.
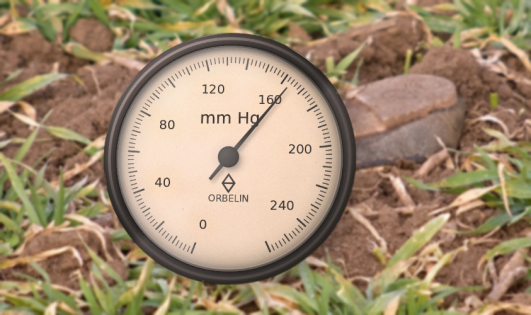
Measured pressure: 164 mmHg
